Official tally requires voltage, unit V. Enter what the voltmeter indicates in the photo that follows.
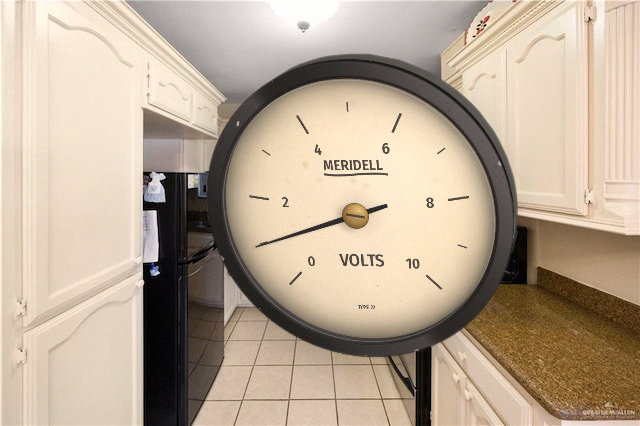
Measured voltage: 1 V
